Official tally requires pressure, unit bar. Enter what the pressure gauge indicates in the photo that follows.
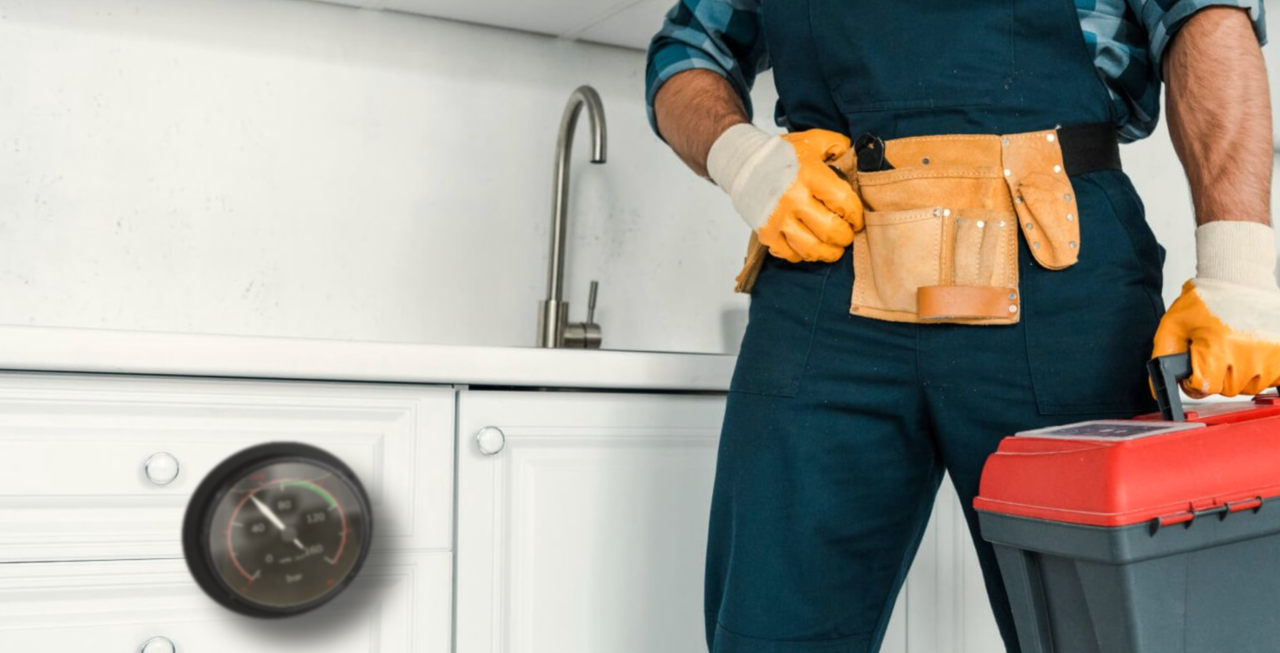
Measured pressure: 60 bar
